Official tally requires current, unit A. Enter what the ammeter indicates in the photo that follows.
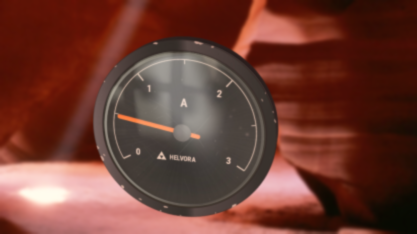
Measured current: 0.5 A
